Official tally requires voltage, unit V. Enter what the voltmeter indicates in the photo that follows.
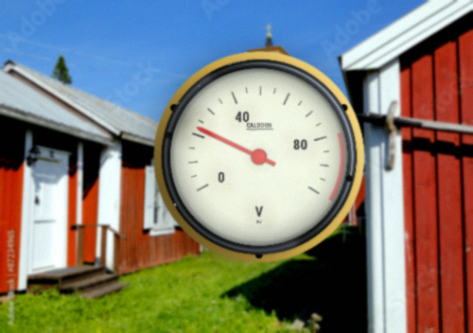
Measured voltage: 22.5 V
